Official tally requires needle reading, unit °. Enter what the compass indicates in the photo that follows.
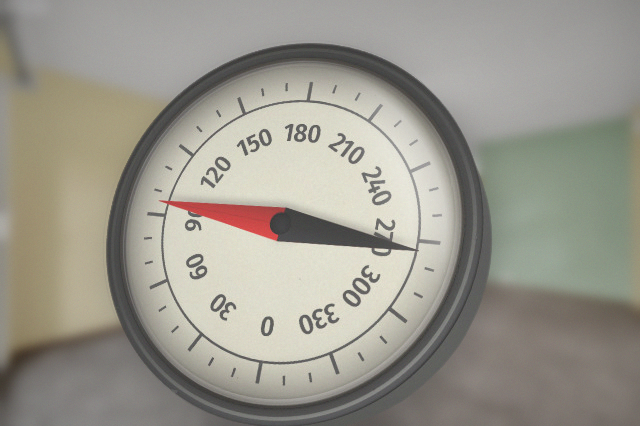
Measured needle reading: 95 °
